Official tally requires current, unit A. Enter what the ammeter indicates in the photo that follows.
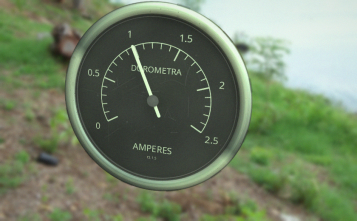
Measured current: 1 A
